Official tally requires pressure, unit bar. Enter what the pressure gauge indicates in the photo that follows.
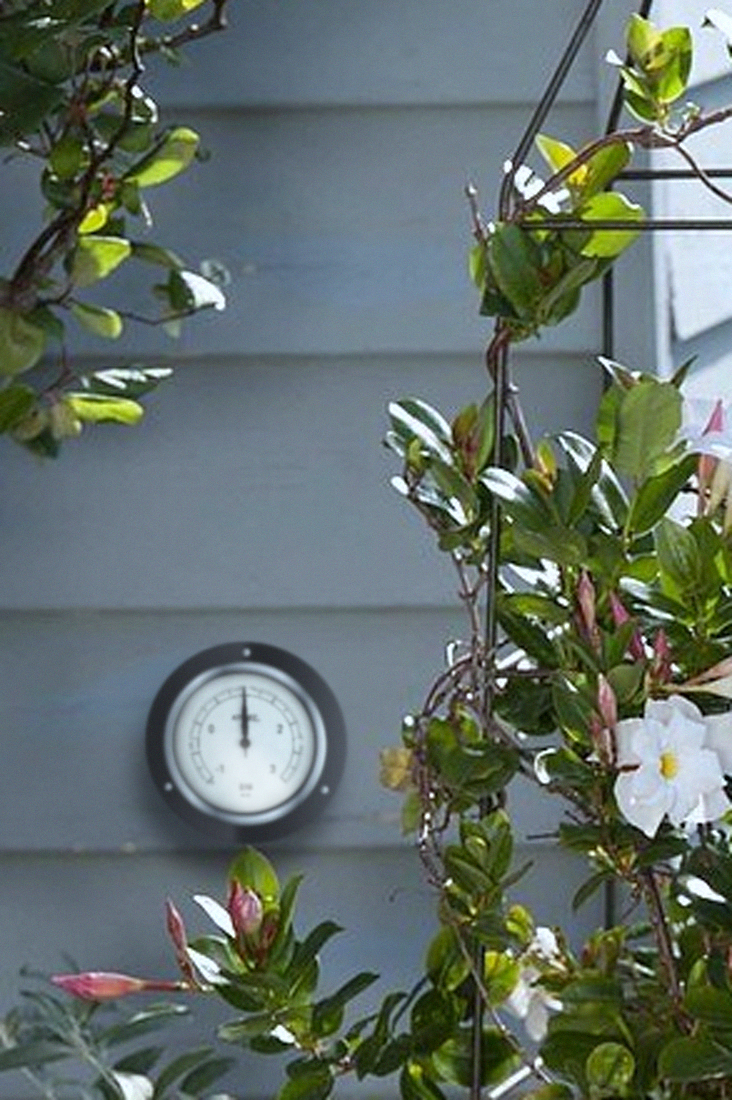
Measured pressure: 1 bar
